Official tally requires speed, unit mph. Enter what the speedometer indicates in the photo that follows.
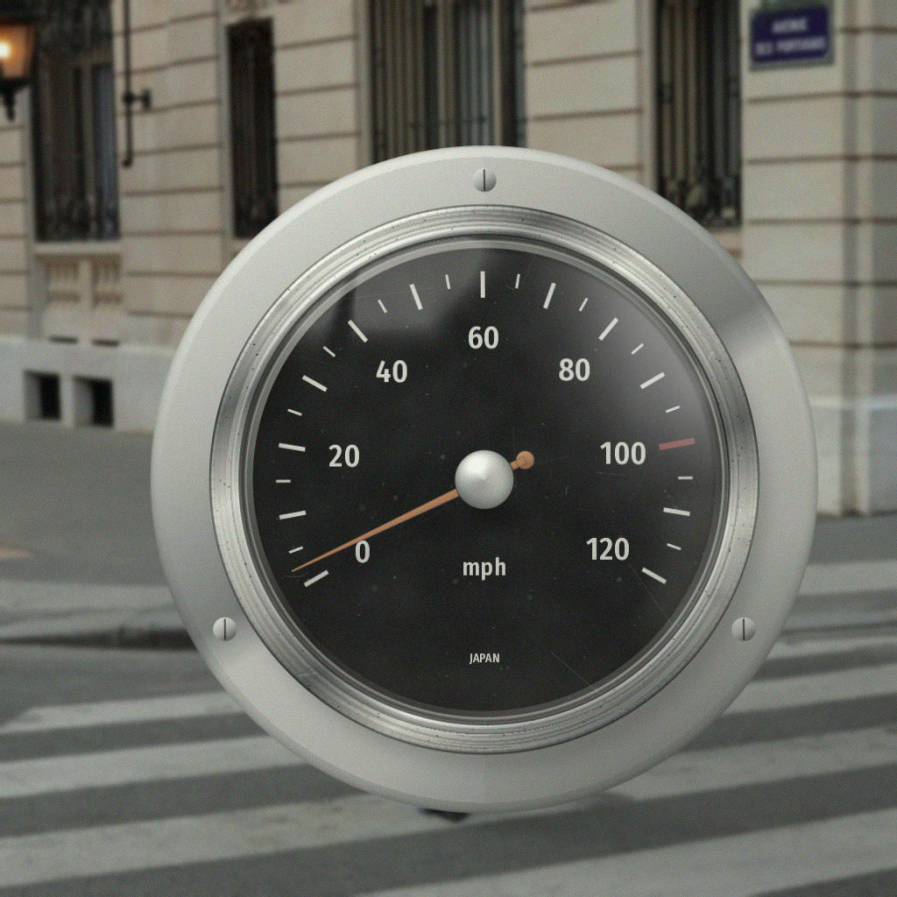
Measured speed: 2.5 mph
